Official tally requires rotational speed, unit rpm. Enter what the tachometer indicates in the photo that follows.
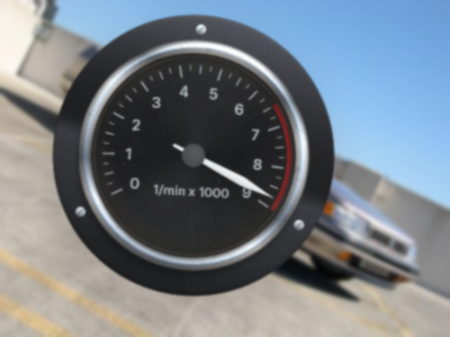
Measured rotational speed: 8750 rpm
